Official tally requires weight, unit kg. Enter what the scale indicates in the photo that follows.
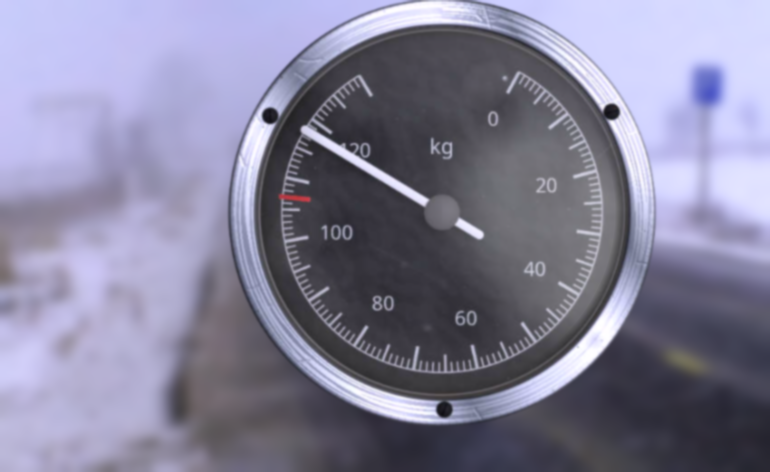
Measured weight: 118 kg
